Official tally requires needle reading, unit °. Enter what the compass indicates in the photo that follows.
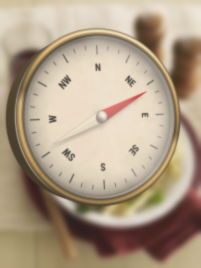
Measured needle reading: 65 °
